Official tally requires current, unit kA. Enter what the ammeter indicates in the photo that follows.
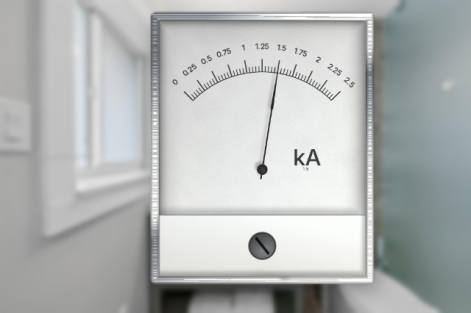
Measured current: 1.5 kA
